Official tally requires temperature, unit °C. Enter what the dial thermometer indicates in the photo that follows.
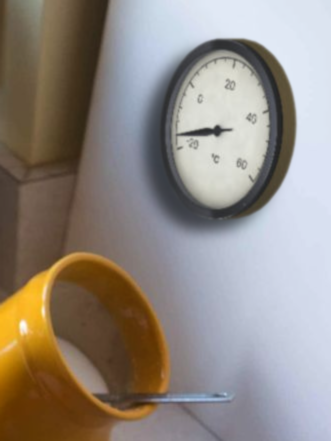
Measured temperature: -16 °C
